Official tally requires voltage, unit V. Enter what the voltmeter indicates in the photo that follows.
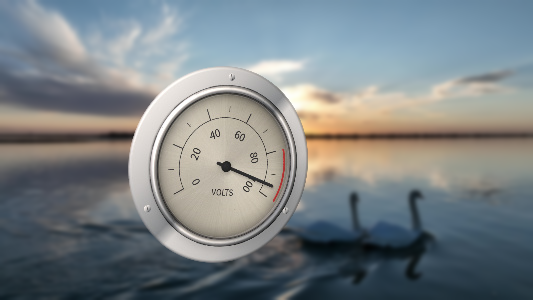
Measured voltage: 95 V
